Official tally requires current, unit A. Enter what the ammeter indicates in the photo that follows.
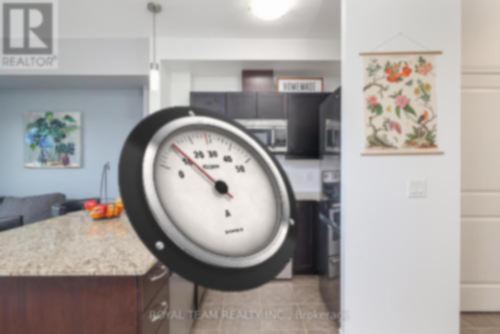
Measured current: 10 A
